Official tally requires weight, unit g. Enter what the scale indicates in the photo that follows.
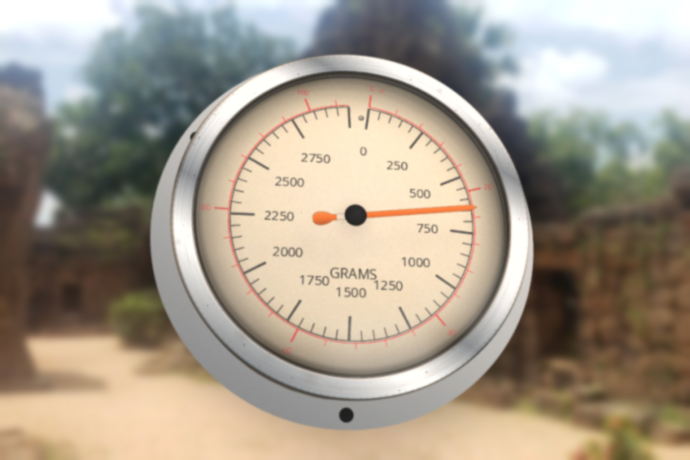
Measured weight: 650 g
